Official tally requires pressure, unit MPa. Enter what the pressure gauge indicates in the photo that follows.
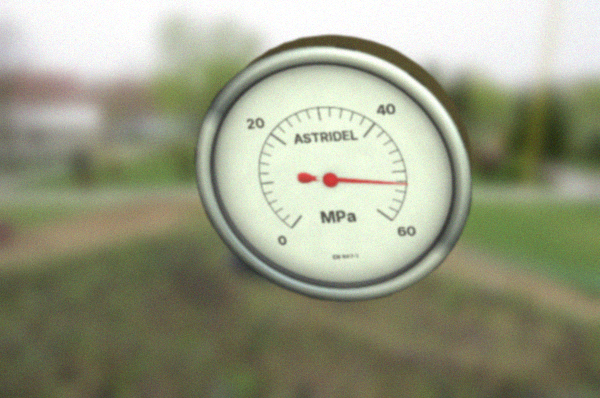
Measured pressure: 52 MPa
